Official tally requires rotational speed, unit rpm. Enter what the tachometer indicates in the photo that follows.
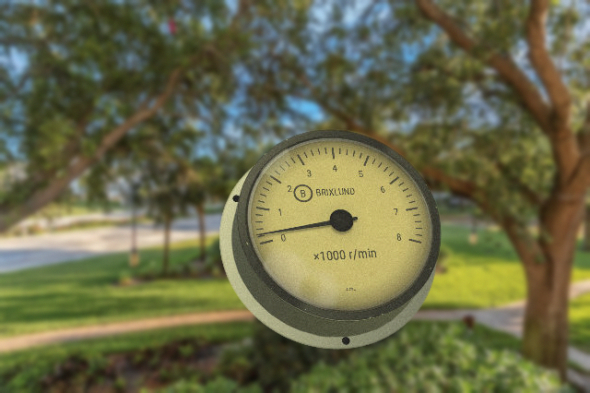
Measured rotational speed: 200 rpm
